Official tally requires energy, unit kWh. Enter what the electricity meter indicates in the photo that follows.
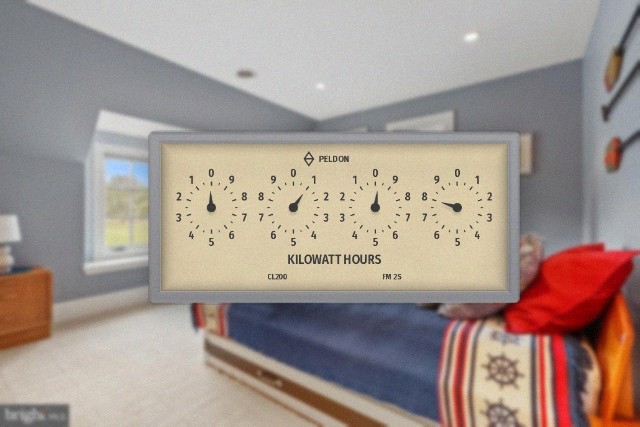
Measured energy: 98 kWh
